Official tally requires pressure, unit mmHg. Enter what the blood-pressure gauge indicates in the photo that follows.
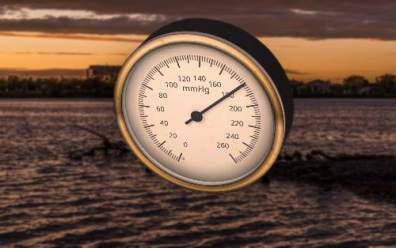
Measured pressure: 180 mmHg
